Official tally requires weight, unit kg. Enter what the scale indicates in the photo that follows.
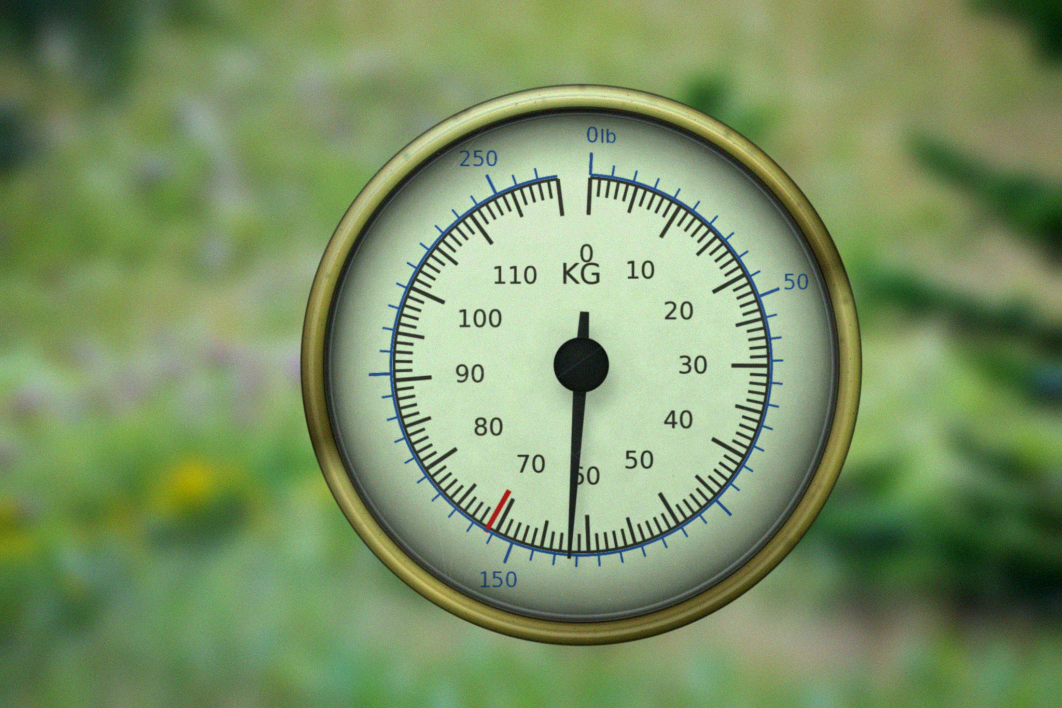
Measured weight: 62 kg
